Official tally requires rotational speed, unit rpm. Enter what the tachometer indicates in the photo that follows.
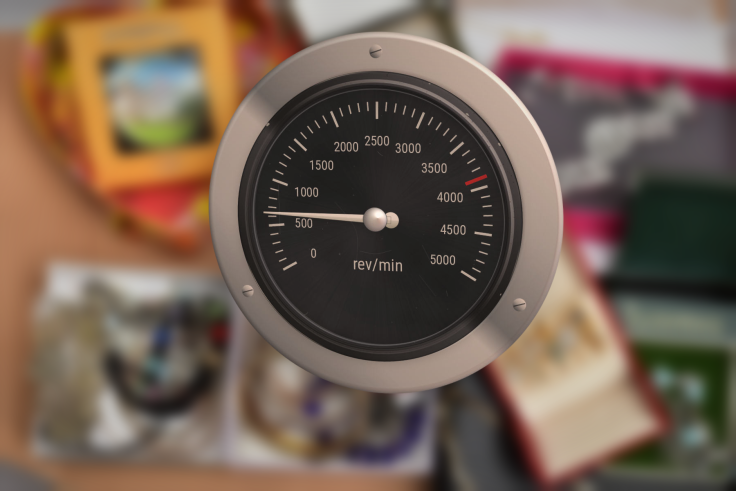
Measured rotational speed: 650 rpm
